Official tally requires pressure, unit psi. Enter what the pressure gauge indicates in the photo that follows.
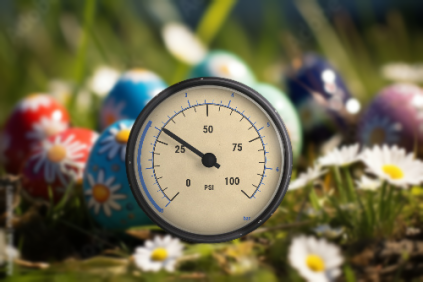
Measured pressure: 30 psi
